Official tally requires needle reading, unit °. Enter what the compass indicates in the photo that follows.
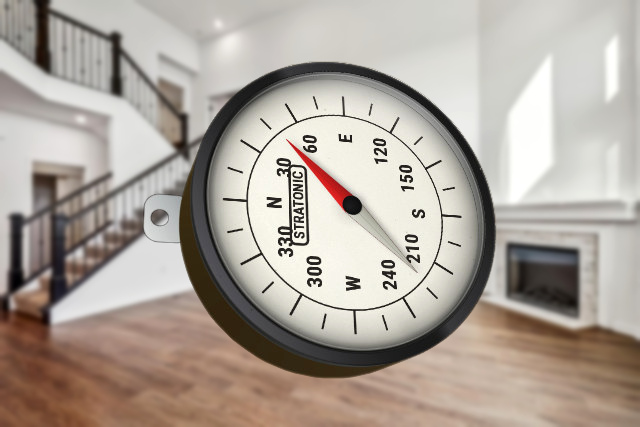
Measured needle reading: 45 °
